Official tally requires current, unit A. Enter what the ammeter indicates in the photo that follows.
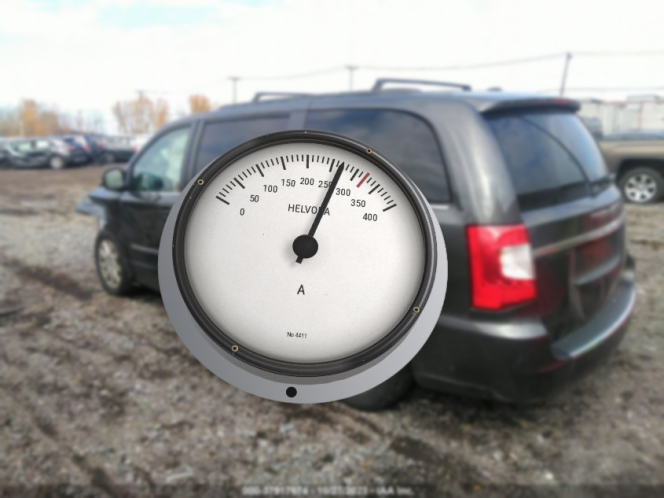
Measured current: 270 A
